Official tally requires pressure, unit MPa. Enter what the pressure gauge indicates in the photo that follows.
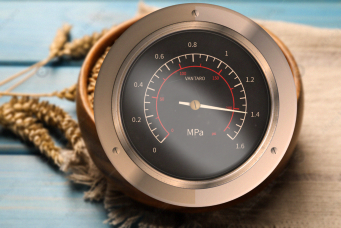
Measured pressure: 1.4 MPa
